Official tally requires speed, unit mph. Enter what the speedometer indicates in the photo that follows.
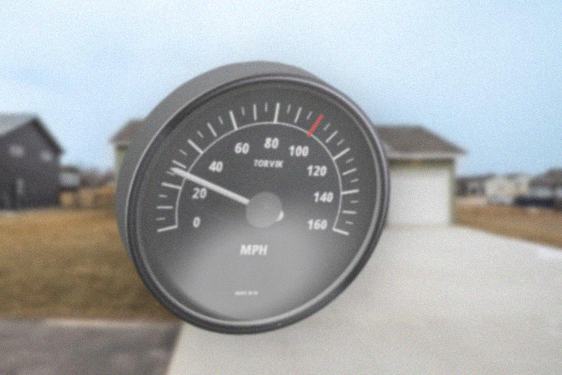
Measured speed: 27.5 mph
